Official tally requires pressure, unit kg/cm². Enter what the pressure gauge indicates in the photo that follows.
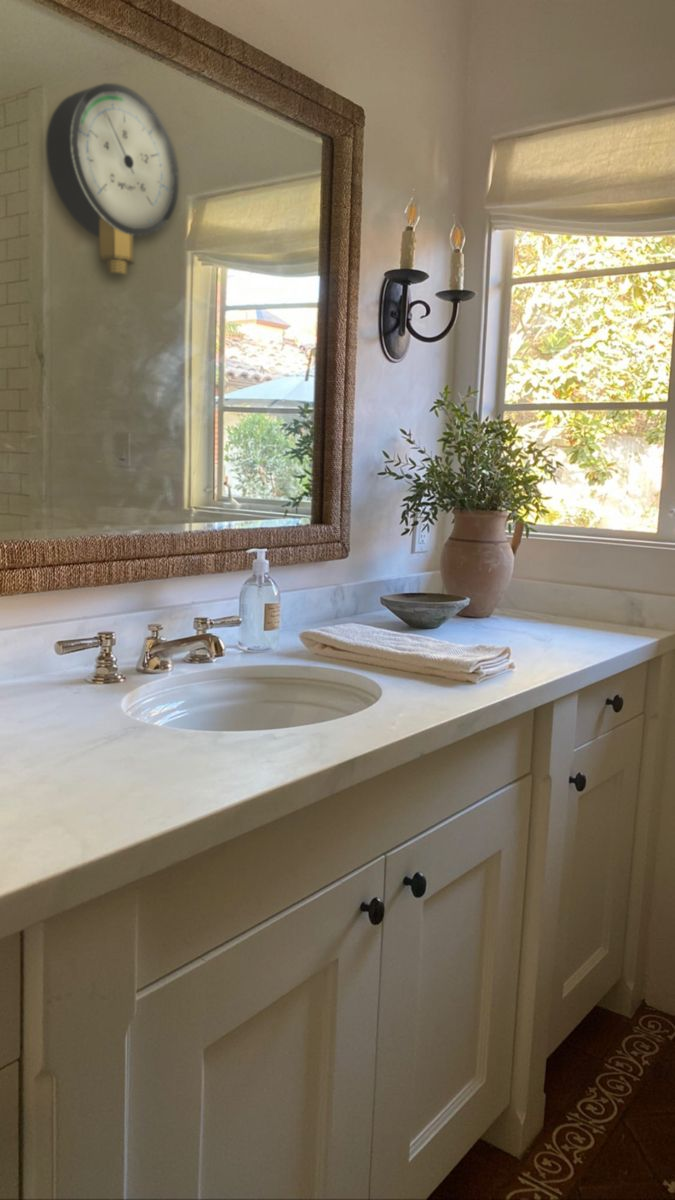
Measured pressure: 6 kg/cm²
